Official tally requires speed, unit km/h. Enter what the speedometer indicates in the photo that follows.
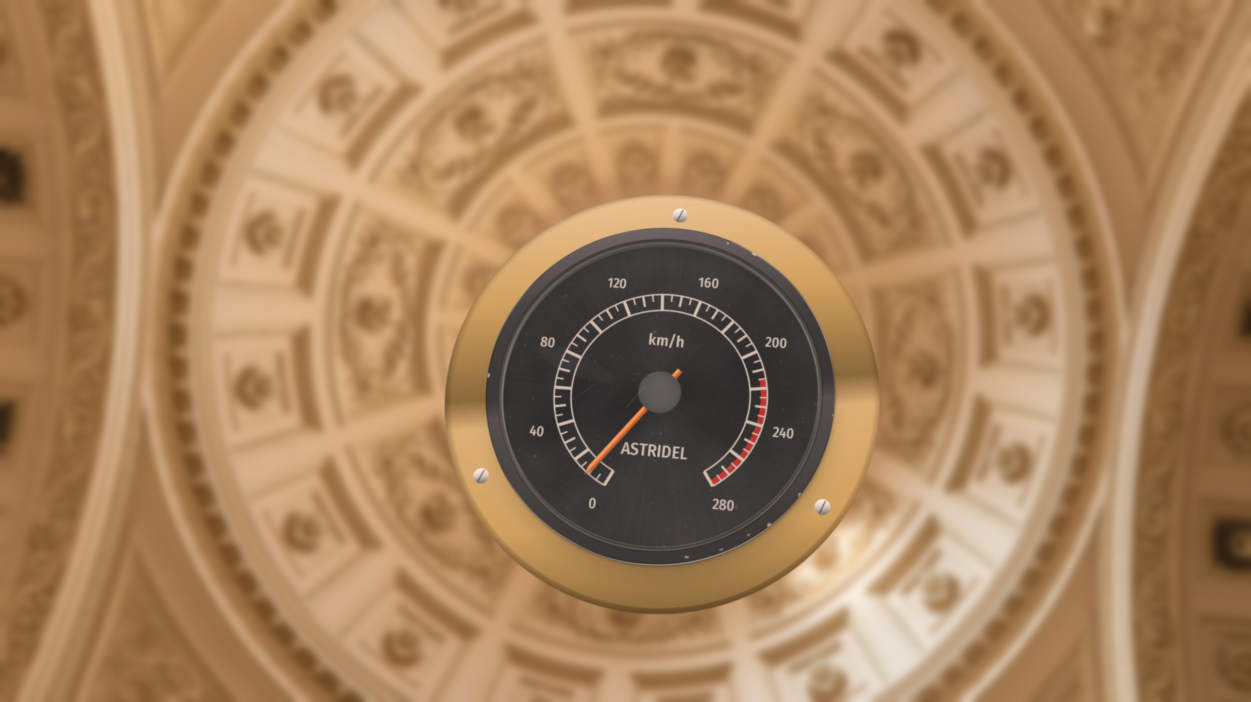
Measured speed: 10 km/h
